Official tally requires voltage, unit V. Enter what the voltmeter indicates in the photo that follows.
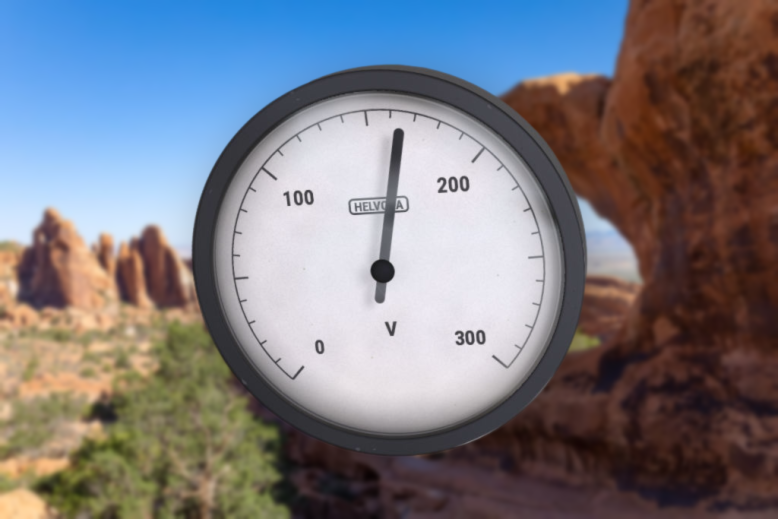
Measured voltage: 165 V
